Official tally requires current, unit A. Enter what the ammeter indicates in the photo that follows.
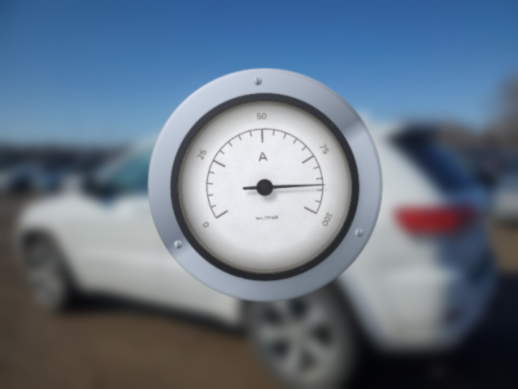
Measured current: 87.5 A
